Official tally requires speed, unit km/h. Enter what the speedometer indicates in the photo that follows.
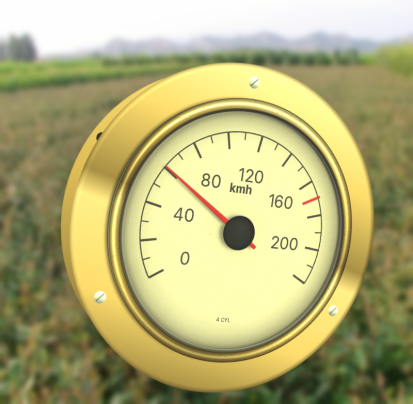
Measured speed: 60 km/h
